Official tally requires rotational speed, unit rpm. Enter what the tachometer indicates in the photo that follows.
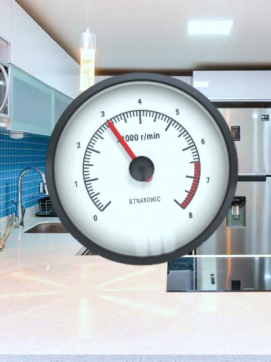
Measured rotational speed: 3000 rpm
